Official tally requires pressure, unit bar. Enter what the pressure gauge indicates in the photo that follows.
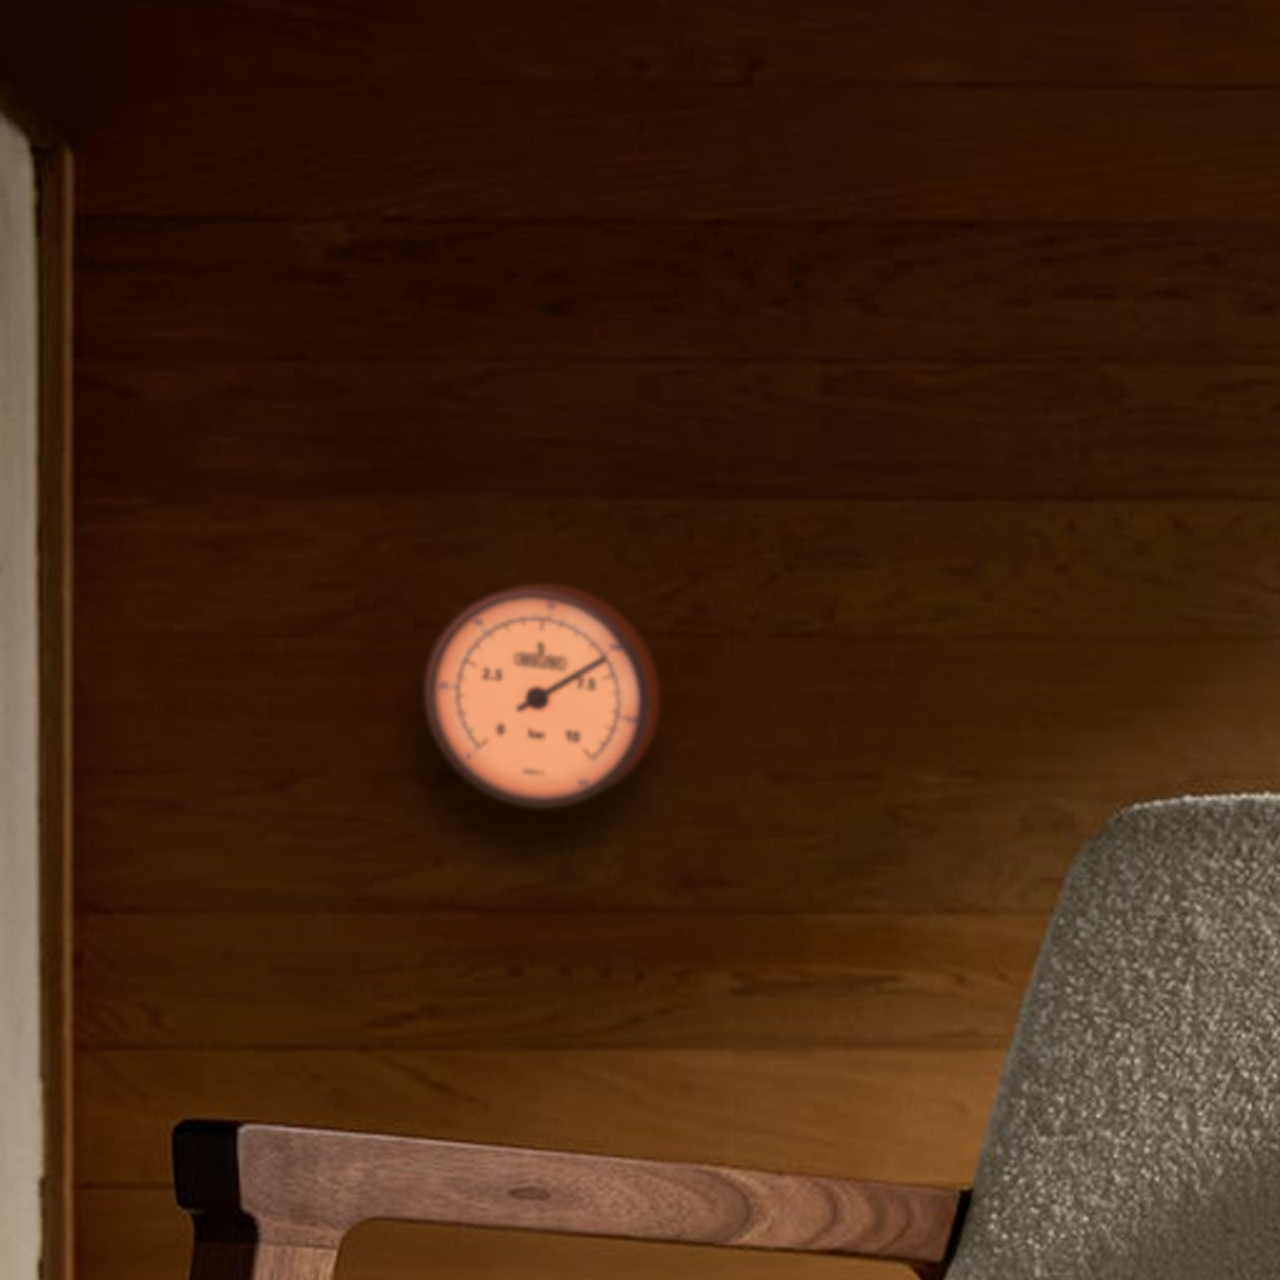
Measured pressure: 7 bar
